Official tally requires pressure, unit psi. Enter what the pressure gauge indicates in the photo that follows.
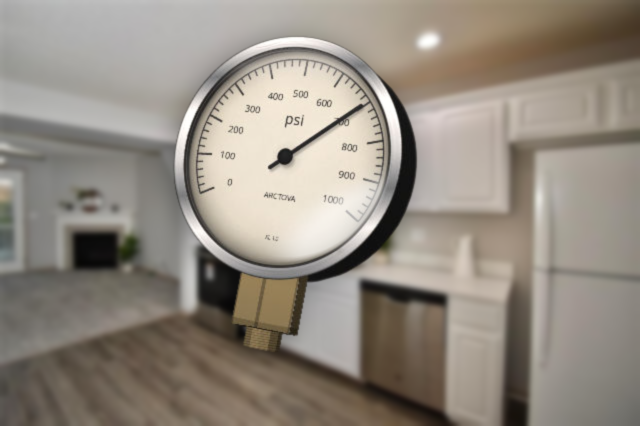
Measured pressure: 700 psi
